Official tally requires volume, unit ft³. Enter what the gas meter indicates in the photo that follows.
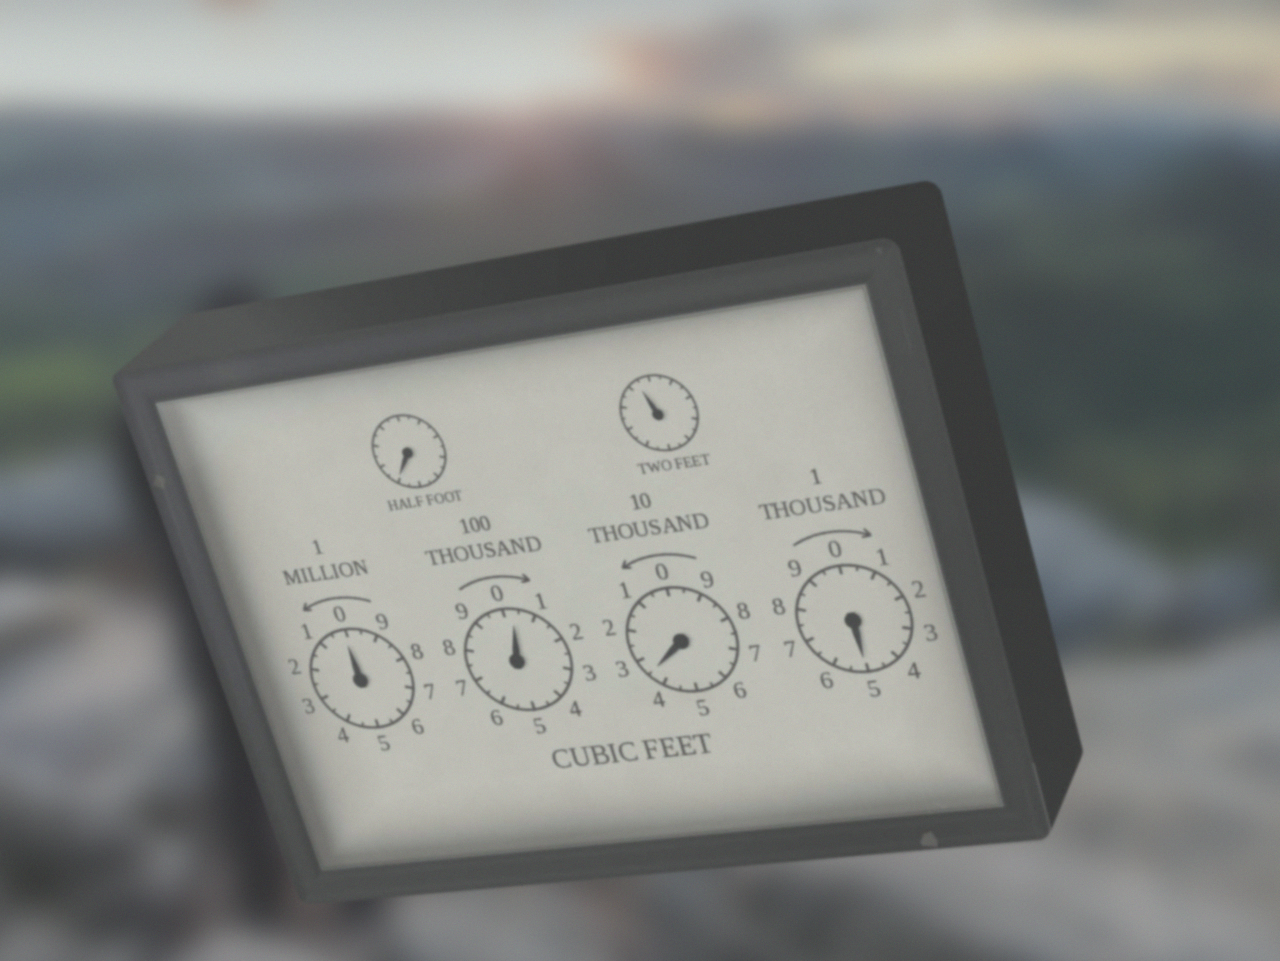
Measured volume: 3500 ft³
